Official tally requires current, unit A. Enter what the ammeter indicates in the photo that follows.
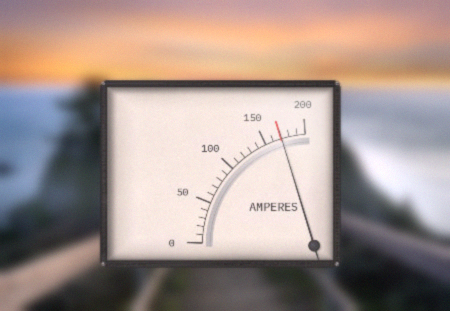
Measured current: 170 A
